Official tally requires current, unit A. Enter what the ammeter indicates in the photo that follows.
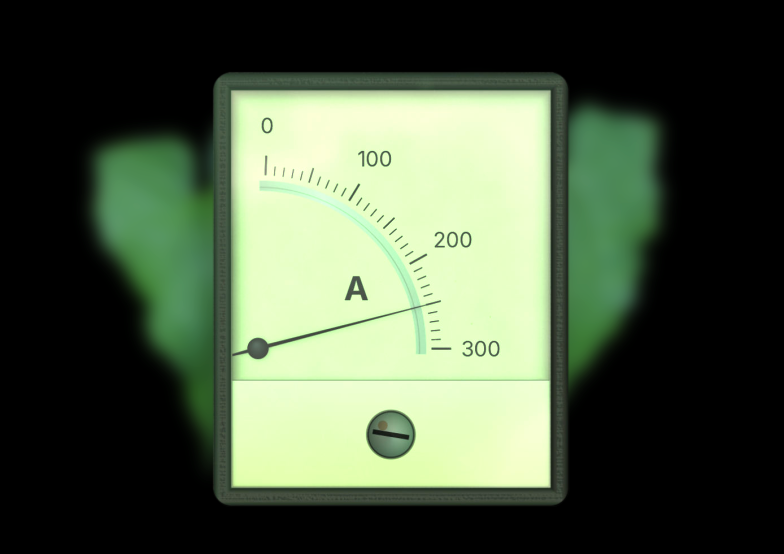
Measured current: 250 A
